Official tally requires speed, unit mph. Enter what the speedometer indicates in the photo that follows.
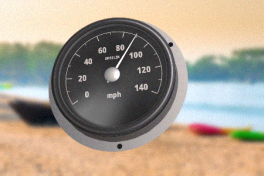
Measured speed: 90 mph
